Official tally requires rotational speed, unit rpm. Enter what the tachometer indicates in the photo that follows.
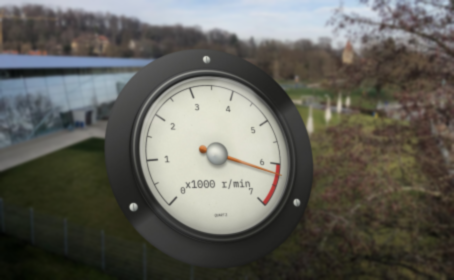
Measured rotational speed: 6250 rpm
